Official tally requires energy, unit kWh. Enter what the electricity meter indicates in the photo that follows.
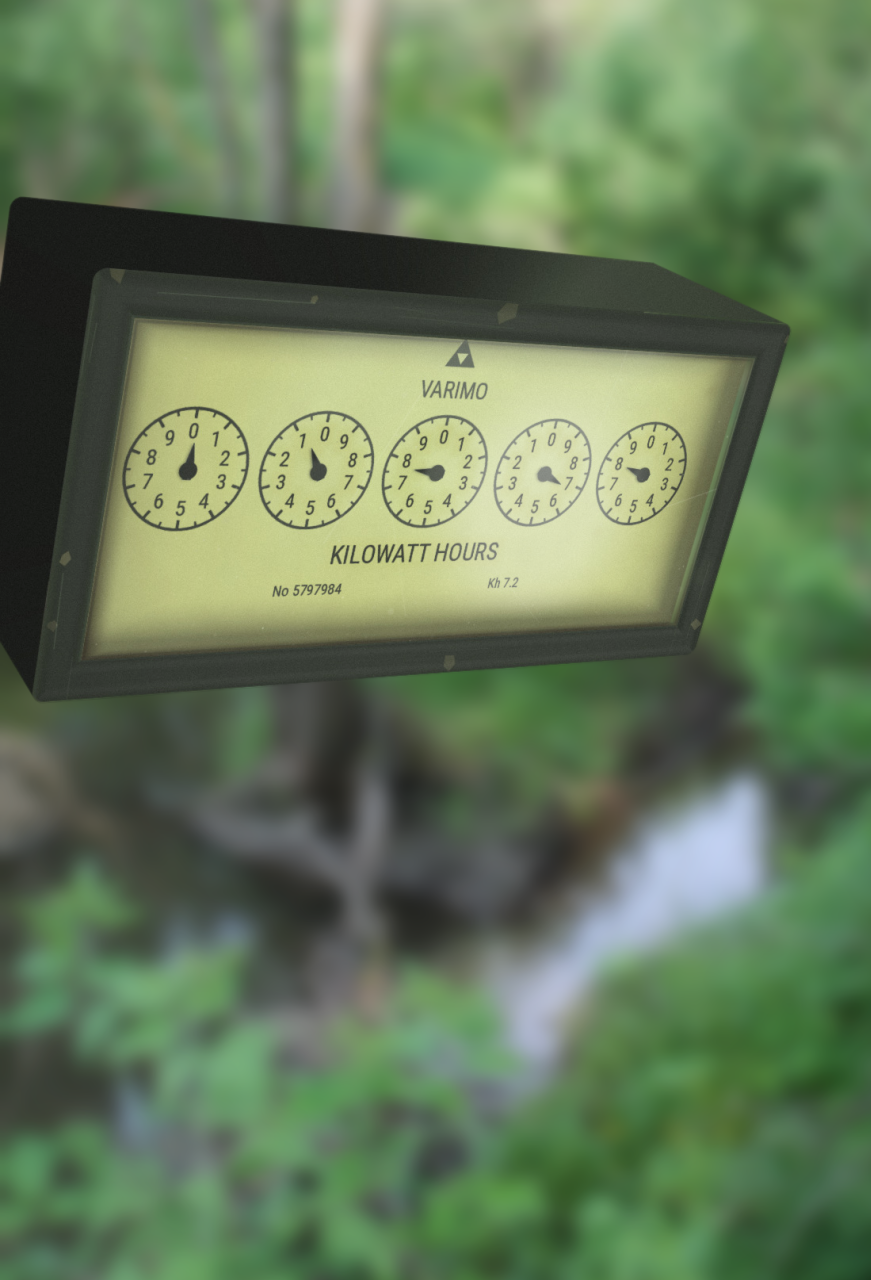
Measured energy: 768 kWh
